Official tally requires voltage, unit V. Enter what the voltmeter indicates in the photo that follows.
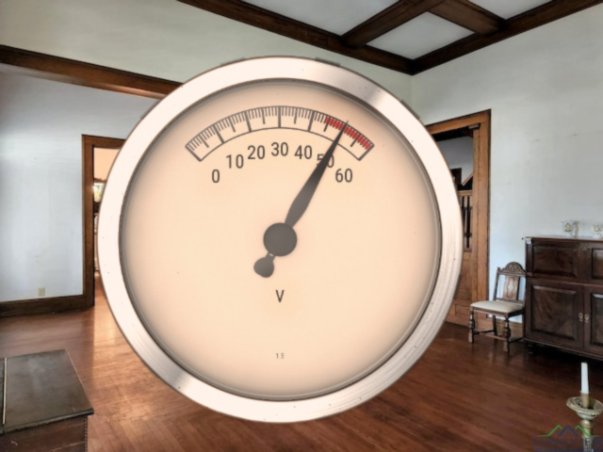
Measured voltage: 50 V
